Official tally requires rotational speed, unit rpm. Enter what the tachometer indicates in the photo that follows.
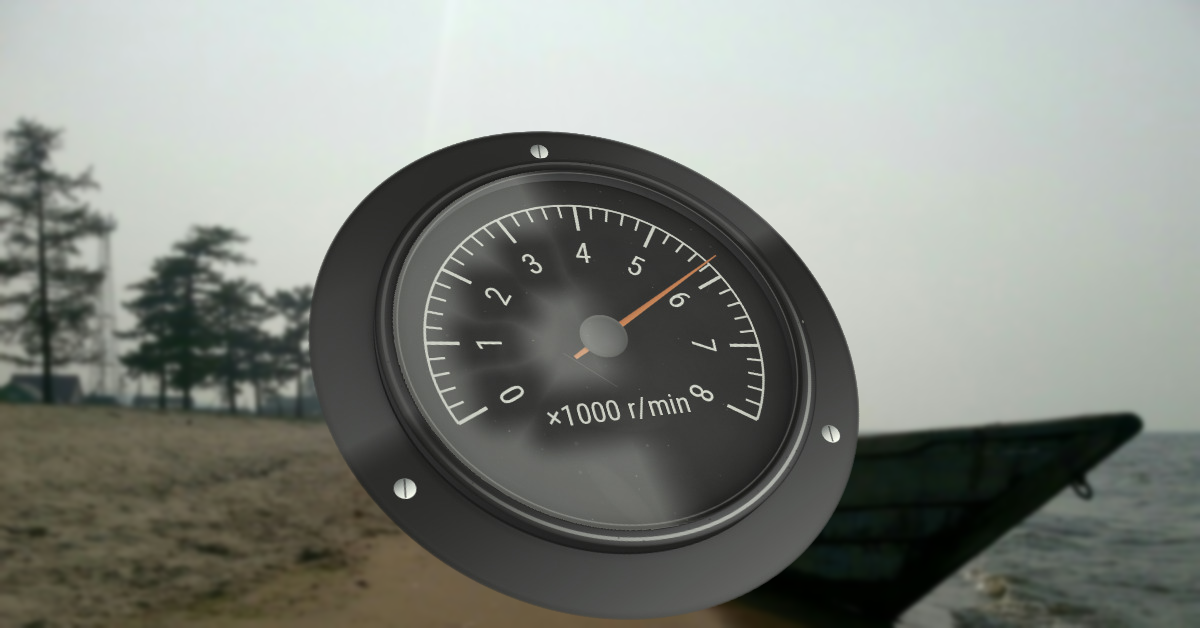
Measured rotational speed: 5800 rpm
